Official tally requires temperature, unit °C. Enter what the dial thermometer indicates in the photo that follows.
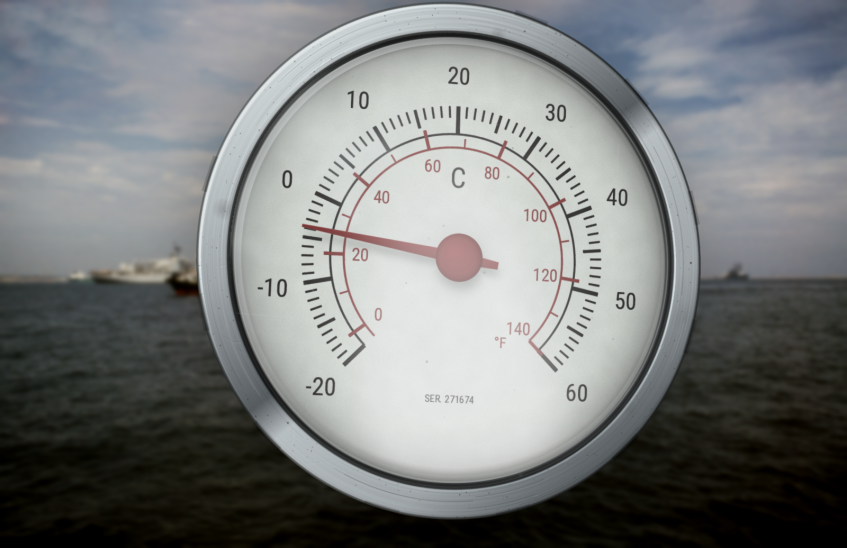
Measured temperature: -4 °C
